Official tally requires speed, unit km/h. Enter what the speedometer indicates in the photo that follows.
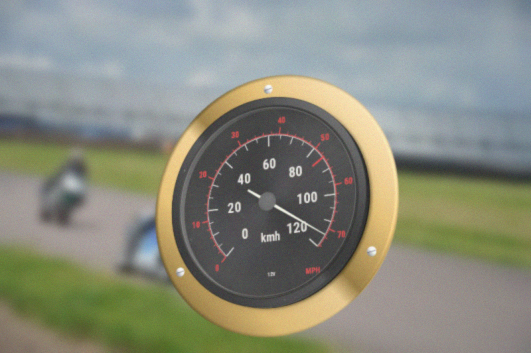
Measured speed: 115 km/h
